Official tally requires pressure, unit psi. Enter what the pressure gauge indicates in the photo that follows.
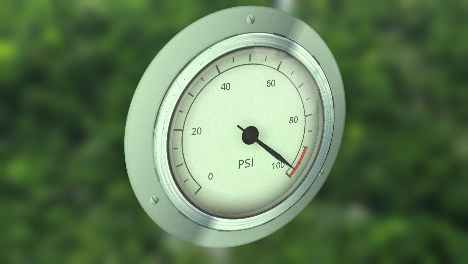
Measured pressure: 97.5 psi
